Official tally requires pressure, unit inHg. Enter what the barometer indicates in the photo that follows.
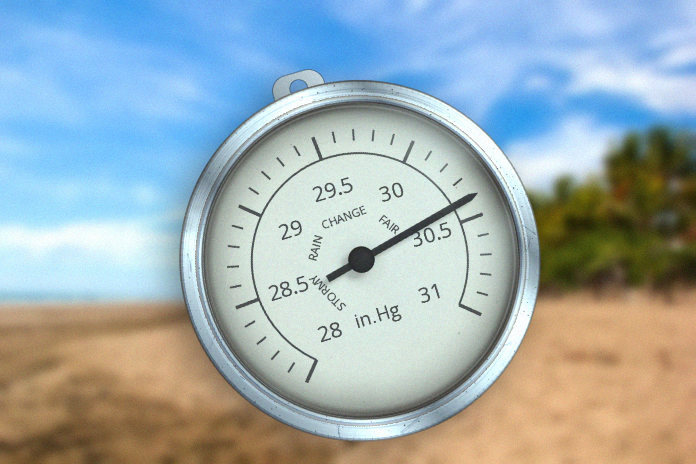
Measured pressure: 30.4 inHg
